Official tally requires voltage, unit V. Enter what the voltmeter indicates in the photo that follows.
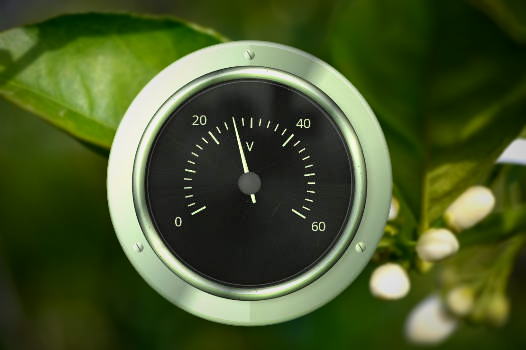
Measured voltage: 26 V
